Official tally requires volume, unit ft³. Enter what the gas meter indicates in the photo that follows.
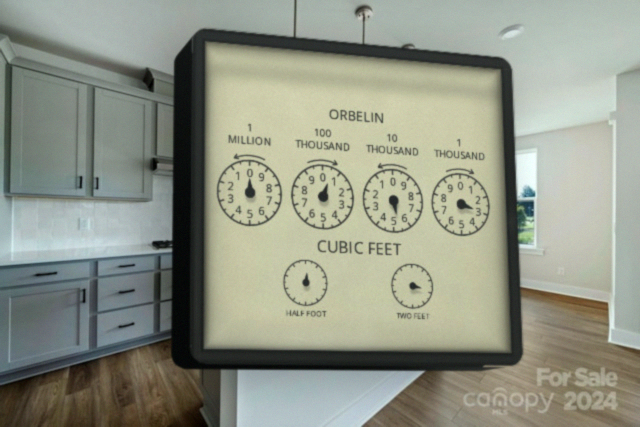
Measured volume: 5300 ft³
